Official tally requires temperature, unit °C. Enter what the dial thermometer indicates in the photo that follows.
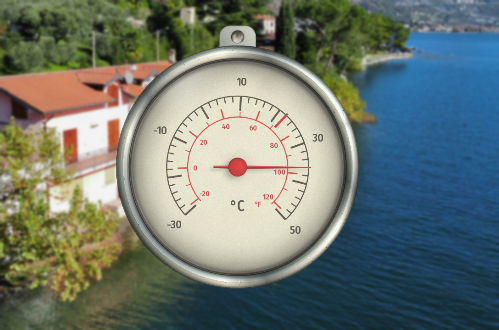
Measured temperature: 36 °C
